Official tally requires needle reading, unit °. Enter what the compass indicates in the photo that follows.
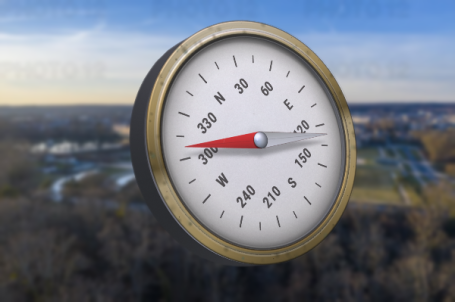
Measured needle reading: 307.5 °
